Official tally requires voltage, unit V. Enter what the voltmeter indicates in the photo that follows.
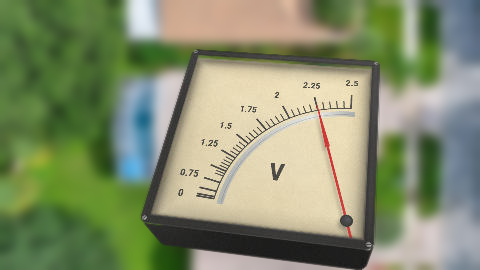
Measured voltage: 2.25 V
